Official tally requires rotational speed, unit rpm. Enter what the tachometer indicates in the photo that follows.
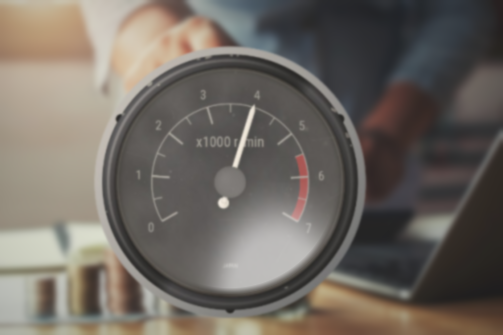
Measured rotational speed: 4000 rpm
